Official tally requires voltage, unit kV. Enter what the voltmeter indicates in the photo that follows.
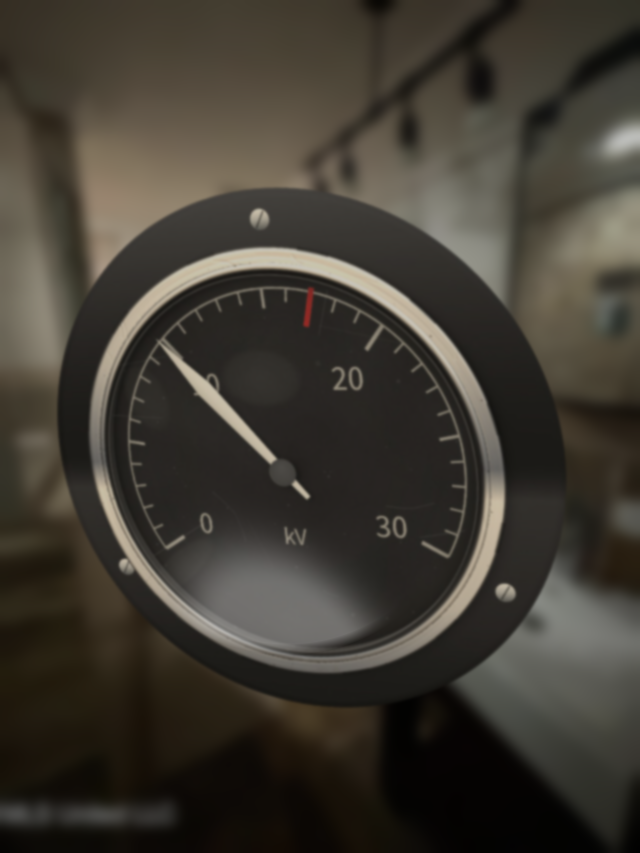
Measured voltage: 10 kV
